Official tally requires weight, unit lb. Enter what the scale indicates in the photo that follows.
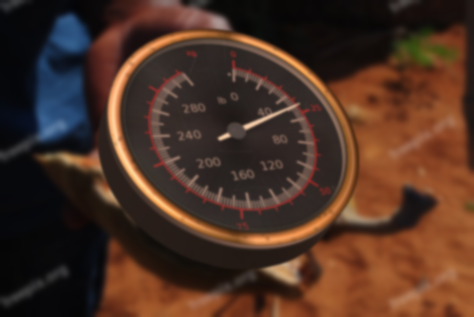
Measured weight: 50 lb
